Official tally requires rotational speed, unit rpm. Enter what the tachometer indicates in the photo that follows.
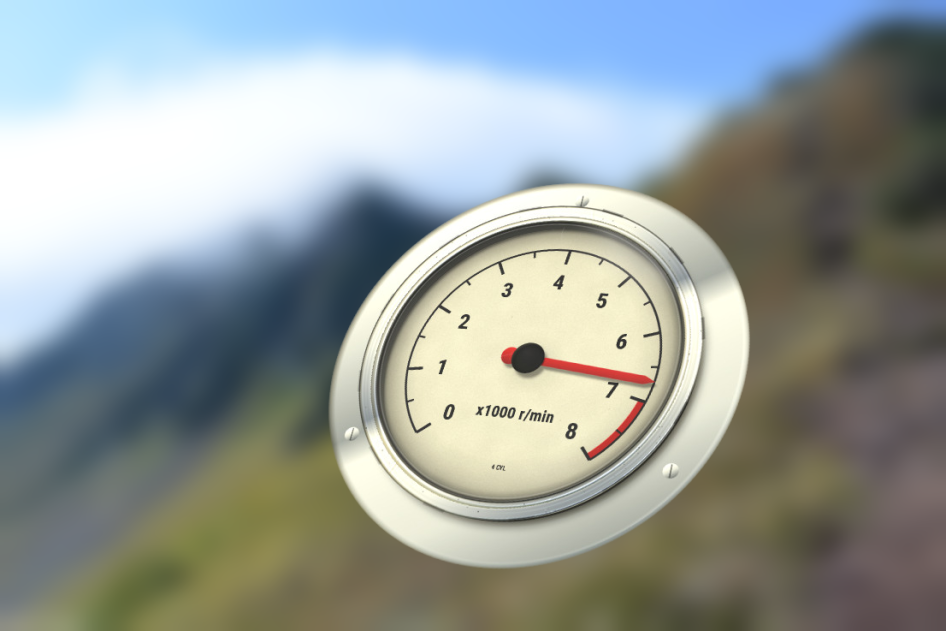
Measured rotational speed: 6750 rpm
